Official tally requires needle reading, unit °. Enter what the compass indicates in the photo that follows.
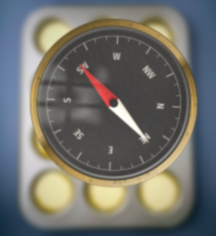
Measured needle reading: 225 °
